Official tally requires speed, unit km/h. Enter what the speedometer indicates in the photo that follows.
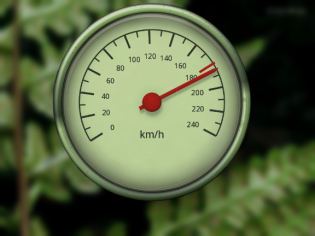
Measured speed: 185 km/h
